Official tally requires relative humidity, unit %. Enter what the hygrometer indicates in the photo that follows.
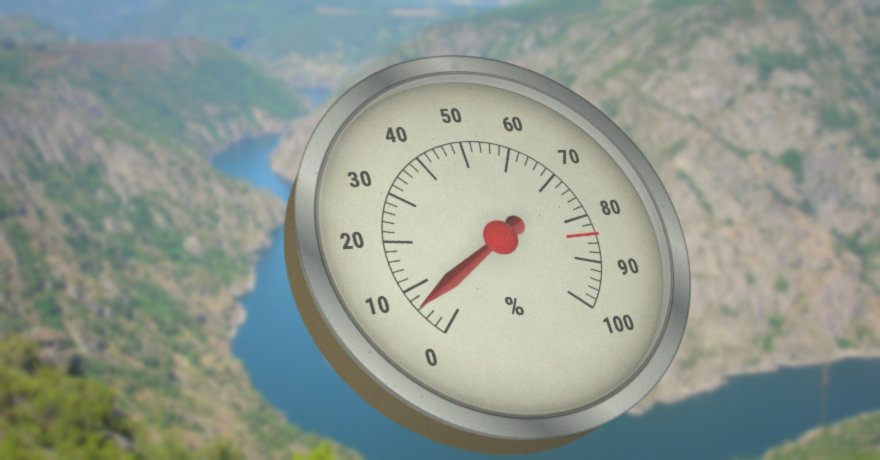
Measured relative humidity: 6 %
